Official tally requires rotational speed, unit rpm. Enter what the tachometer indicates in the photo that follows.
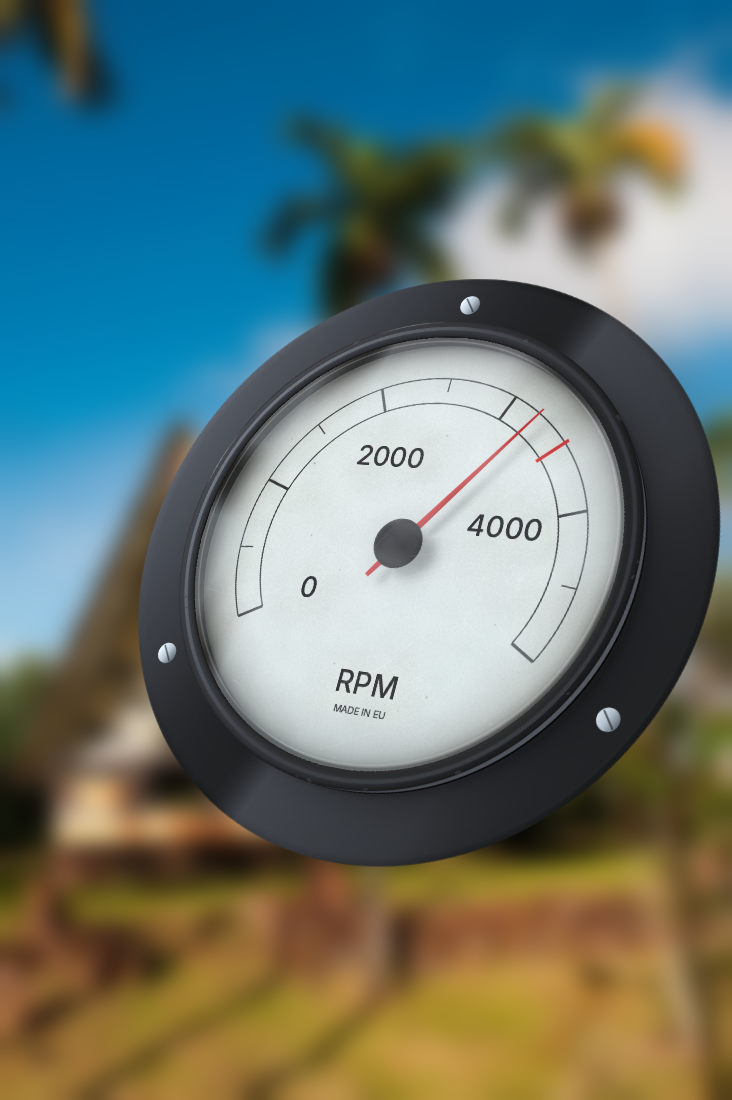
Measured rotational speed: 3250 rpm
